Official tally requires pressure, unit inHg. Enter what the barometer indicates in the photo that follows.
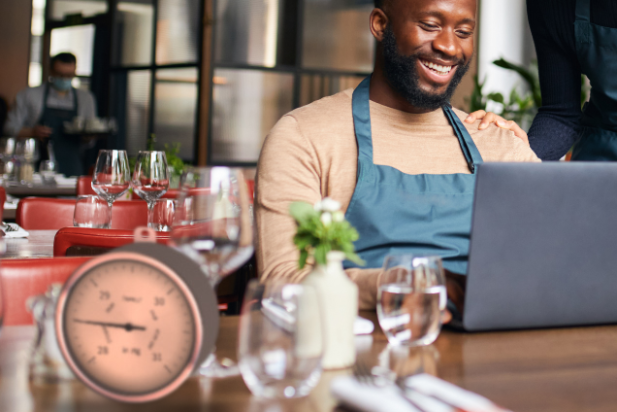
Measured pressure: 28.5 inHg
